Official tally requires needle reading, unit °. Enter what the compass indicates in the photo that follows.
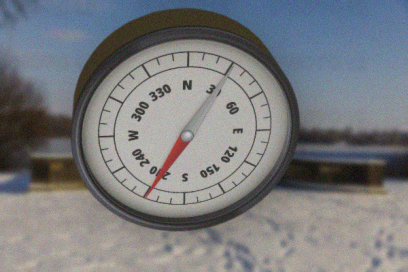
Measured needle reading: 210 °
